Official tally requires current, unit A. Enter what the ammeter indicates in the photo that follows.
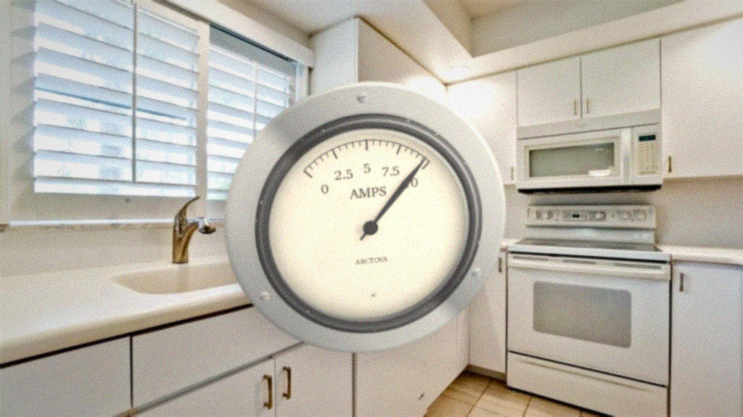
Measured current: 9.5 A
